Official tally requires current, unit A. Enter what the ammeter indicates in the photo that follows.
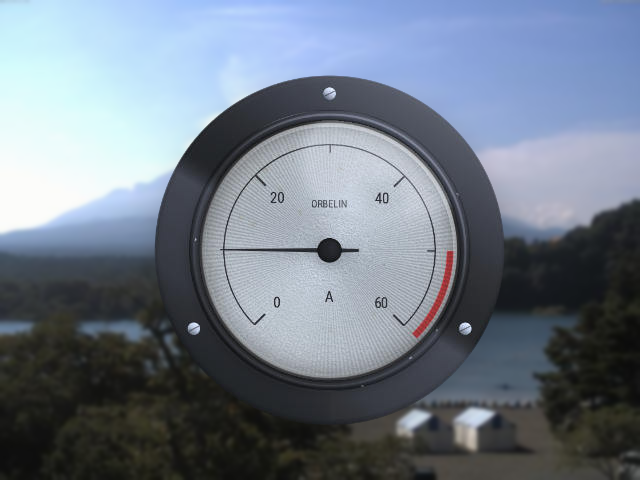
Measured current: 10 A
